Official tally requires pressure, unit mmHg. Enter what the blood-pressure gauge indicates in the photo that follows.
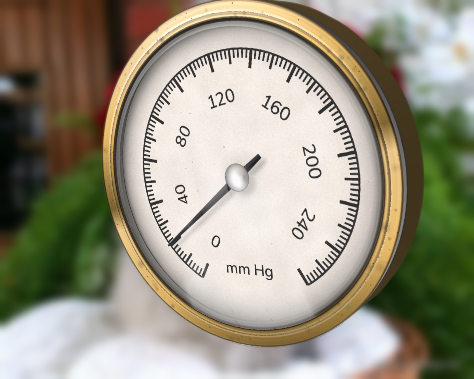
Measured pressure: 20 mmHg
